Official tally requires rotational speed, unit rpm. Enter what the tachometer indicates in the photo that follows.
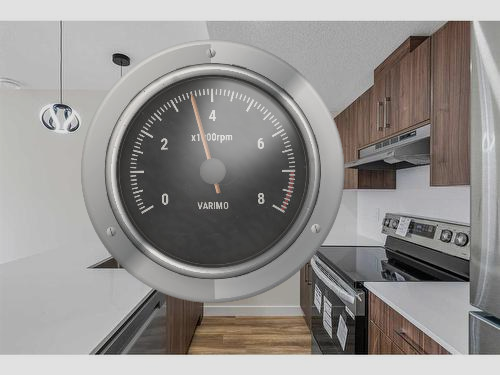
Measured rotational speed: 3500 rpm
